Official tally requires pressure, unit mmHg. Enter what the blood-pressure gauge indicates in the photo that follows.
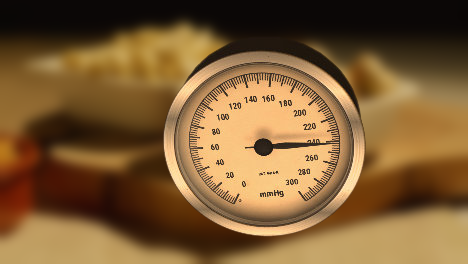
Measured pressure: 240 mmHg
